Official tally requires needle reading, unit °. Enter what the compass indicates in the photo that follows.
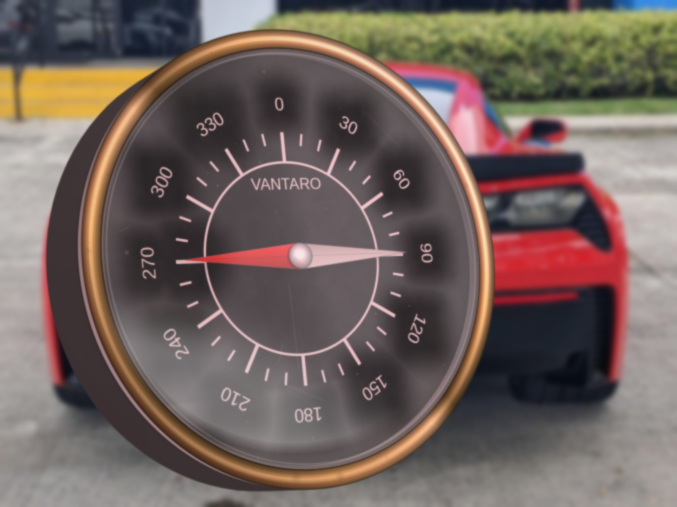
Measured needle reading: 270 °
